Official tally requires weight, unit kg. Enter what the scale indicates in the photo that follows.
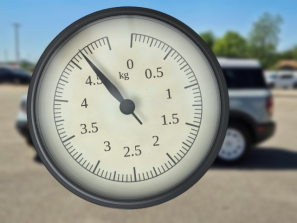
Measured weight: 4.65 kg
